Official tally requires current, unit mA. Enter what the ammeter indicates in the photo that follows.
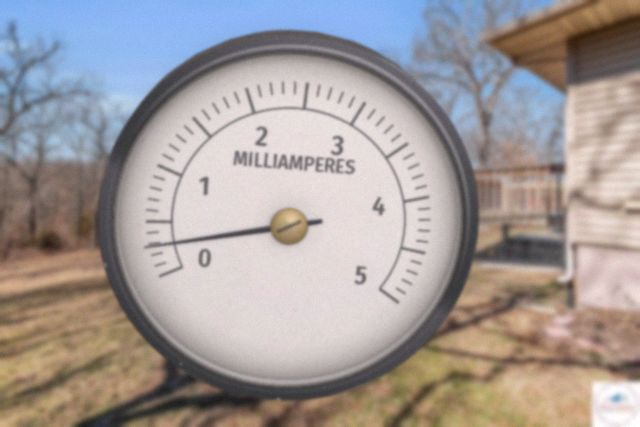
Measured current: 0.3 mA
